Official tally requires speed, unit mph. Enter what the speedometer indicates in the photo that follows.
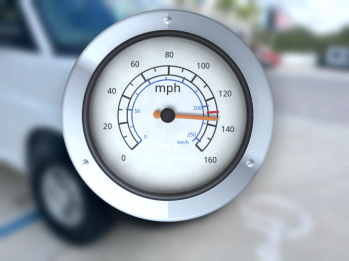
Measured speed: 135 mph
